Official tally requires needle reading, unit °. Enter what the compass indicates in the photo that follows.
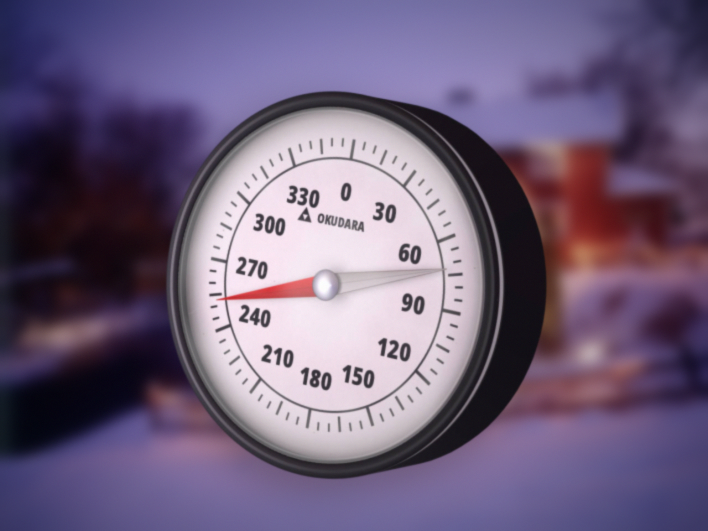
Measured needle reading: 252.5 °
